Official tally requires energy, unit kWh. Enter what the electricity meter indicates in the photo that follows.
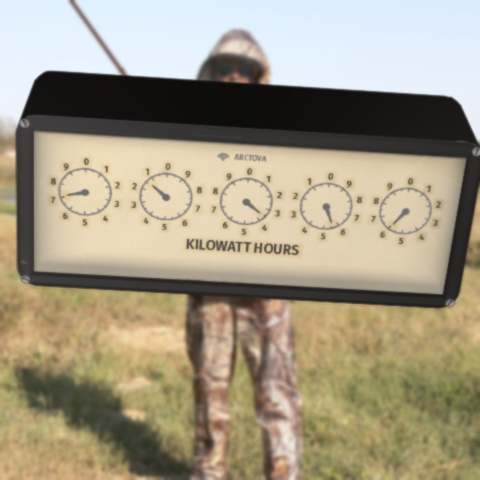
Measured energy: 71356 kWh
